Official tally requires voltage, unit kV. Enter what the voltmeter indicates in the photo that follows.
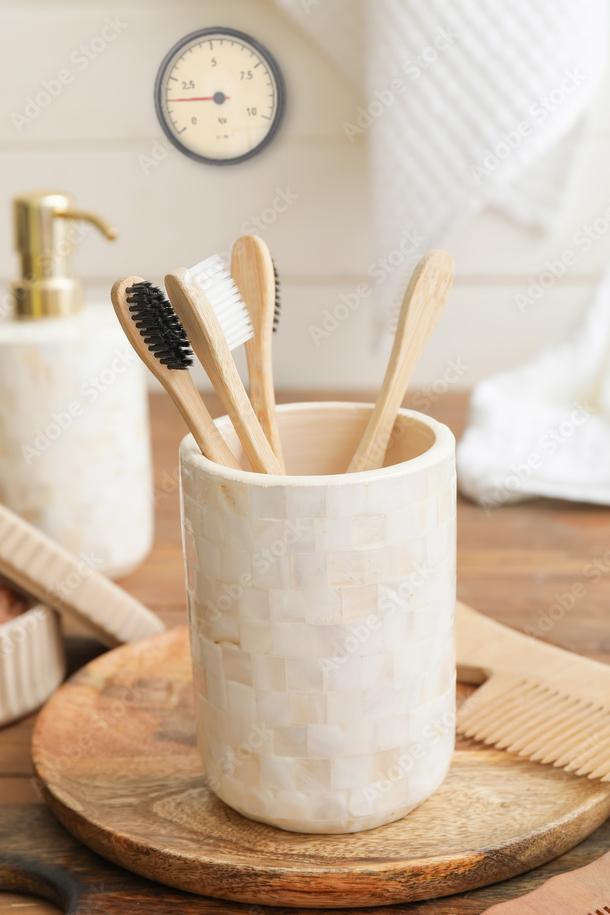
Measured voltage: 1.5 kV
